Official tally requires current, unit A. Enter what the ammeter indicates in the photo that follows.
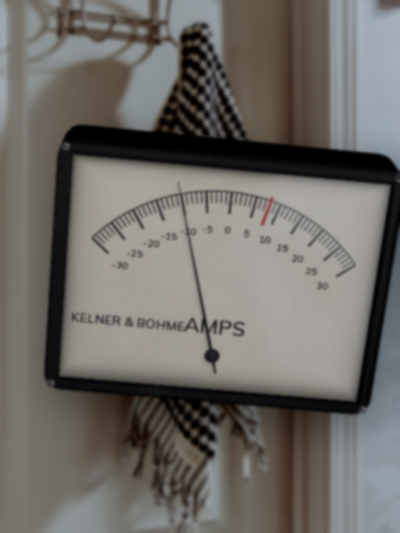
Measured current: -10 A
